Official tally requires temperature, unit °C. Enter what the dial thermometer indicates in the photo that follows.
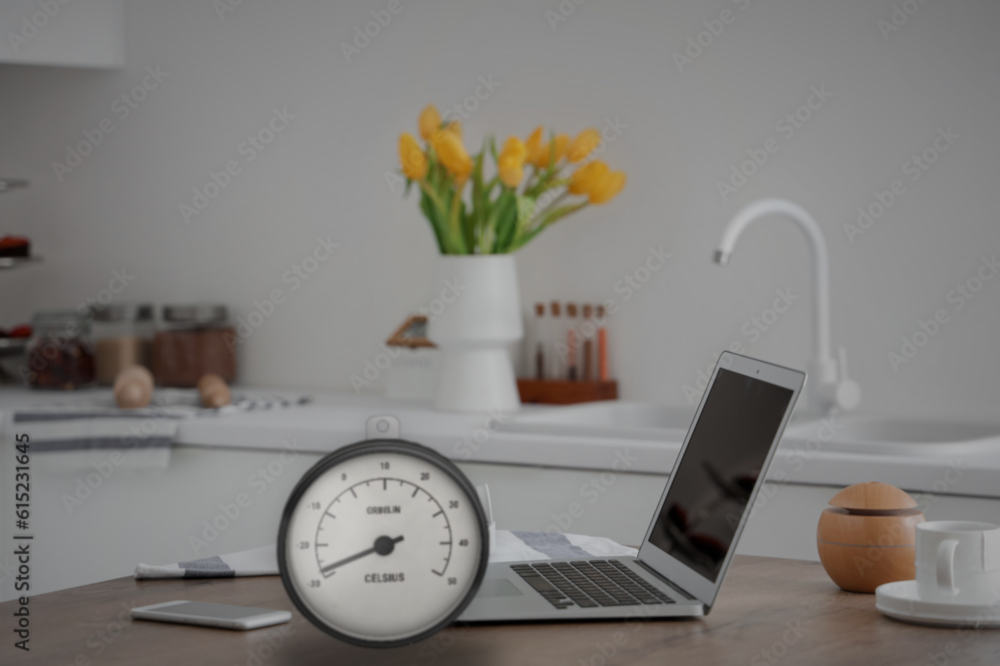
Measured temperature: -27.5 °C
